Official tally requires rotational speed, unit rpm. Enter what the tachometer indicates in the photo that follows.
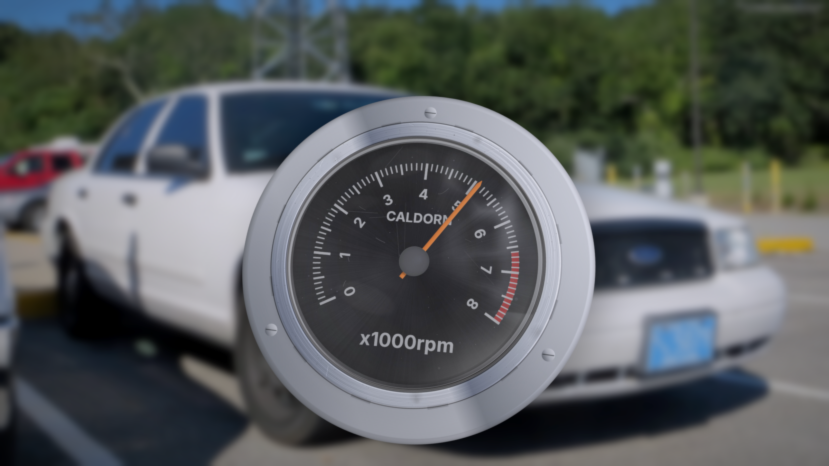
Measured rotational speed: 5100 rpm
